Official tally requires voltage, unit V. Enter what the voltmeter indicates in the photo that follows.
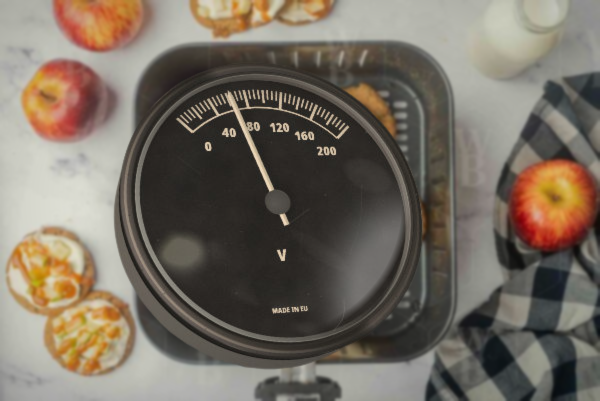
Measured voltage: 60 V
